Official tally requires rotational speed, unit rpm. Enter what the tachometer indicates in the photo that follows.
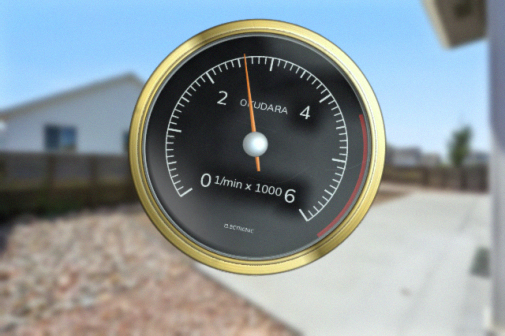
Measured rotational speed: 2600 rpm
